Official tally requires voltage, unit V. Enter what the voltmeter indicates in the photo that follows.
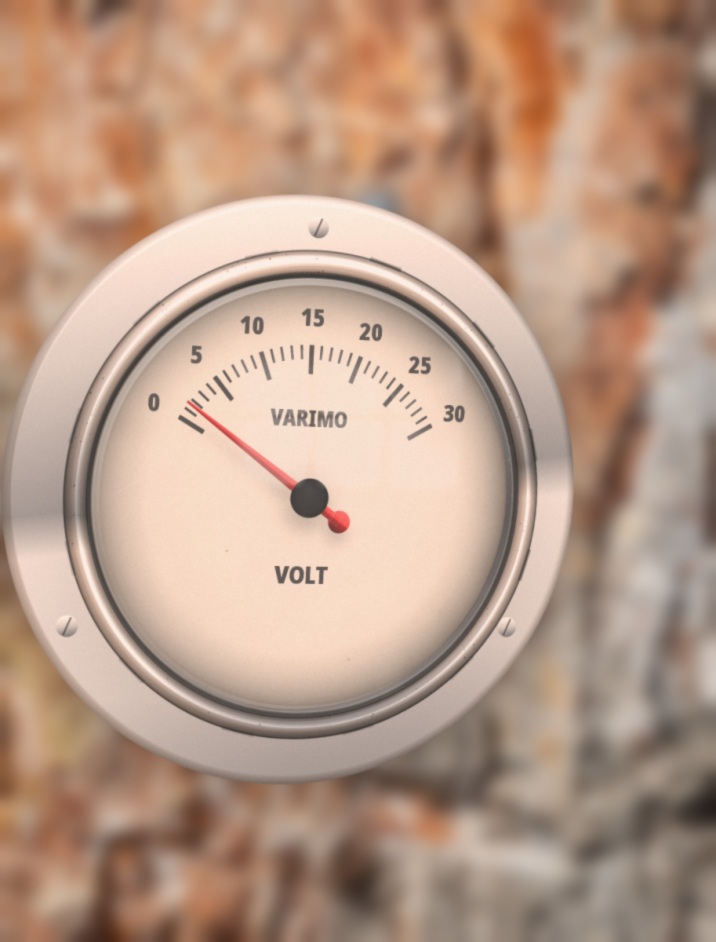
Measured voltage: 1.5 V
